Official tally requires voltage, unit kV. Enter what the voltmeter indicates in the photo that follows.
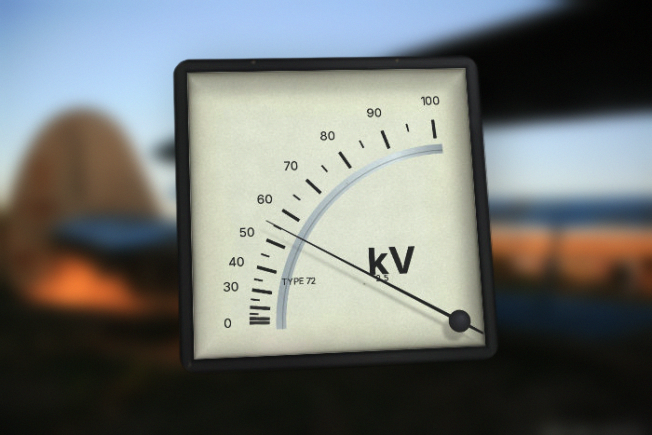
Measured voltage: 55 kV
